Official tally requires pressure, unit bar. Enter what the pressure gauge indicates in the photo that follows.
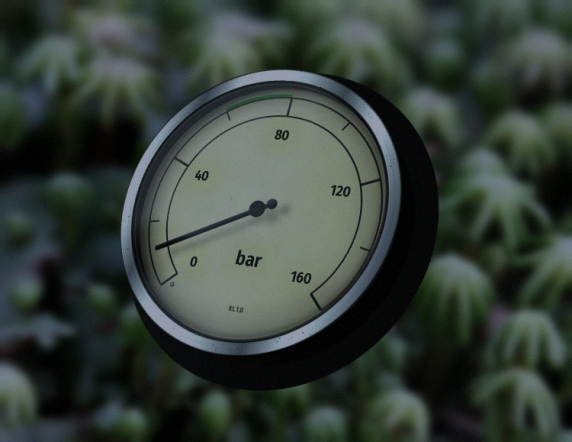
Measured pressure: 10 bar
